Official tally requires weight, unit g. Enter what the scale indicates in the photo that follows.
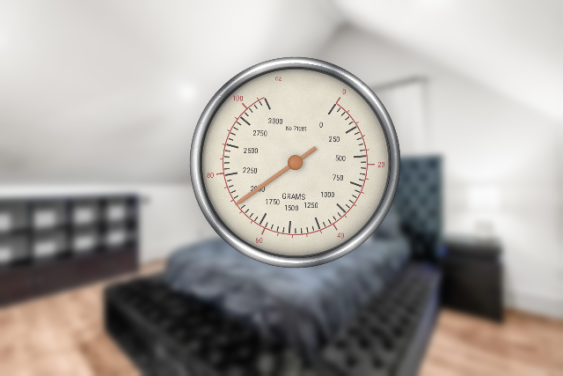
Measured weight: 2000 g
